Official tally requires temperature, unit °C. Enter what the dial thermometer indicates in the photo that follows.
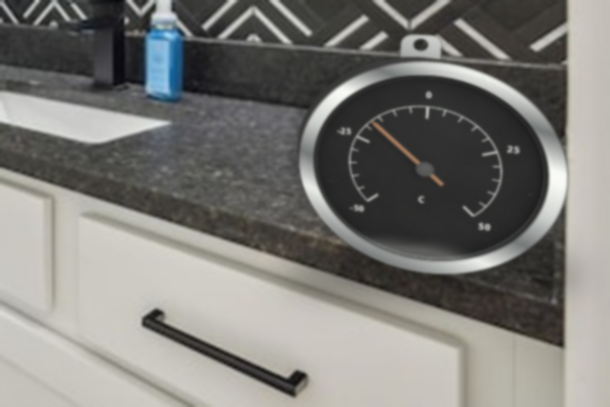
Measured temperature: -17.5 °C
